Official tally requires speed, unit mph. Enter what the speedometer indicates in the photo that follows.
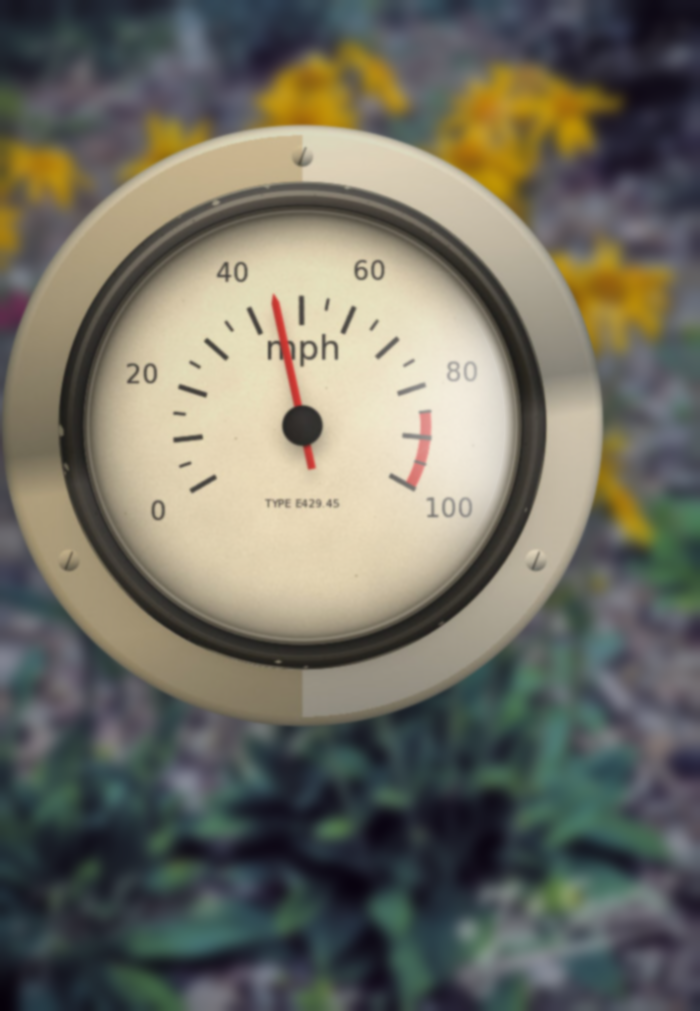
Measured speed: 45 mph
